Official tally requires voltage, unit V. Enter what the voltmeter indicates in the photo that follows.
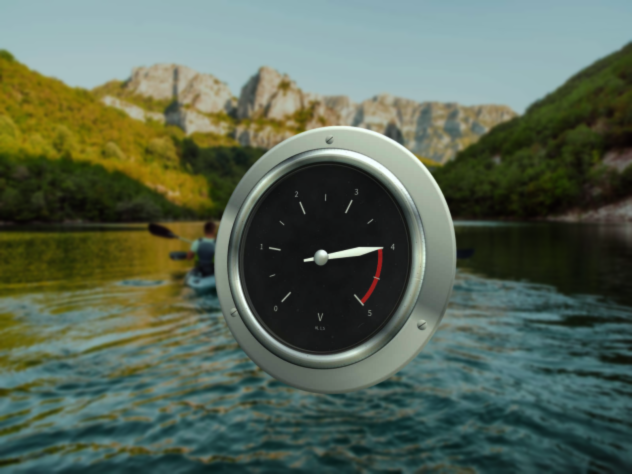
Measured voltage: 4 V
